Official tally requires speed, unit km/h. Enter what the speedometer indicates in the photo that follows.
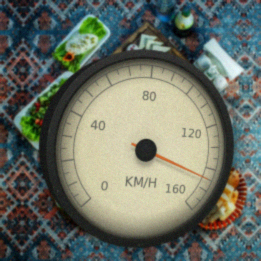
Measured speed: 145 km/h
